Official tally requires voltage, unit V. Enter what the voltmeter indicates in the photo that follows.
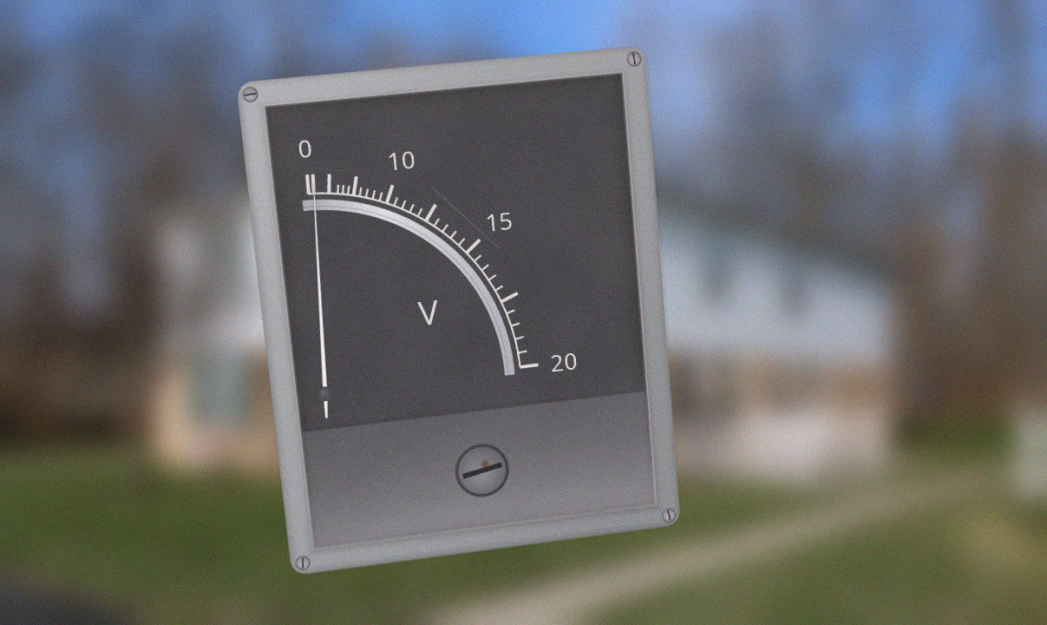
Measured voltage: 2.5 V
